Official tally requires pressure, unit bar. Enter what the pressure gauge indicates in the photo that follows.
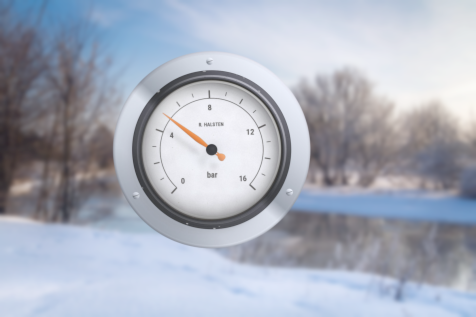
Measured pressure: 5 bar
